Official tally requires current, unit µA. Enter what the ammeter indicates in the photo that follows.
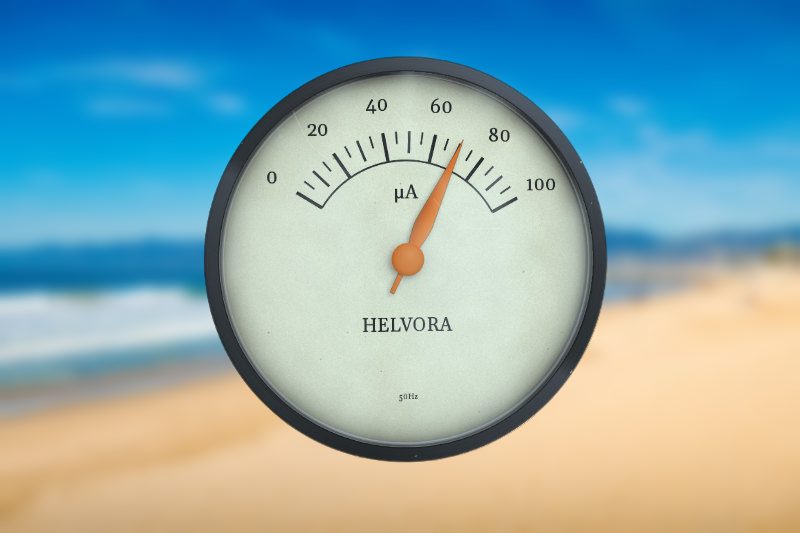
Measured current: 70 µA
